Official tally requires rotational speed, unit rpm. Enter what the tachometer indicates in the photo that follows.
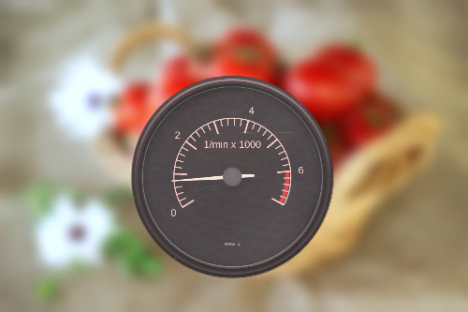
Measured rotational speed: 800 rpm
